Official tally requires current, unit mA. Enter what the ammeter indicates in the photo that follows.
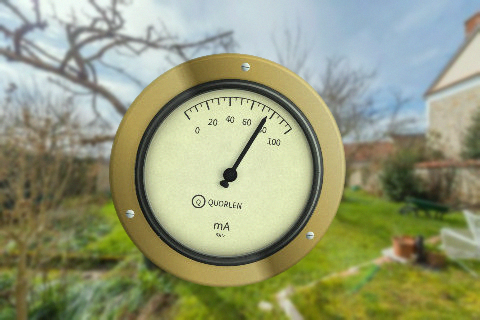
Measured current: 75 mA
